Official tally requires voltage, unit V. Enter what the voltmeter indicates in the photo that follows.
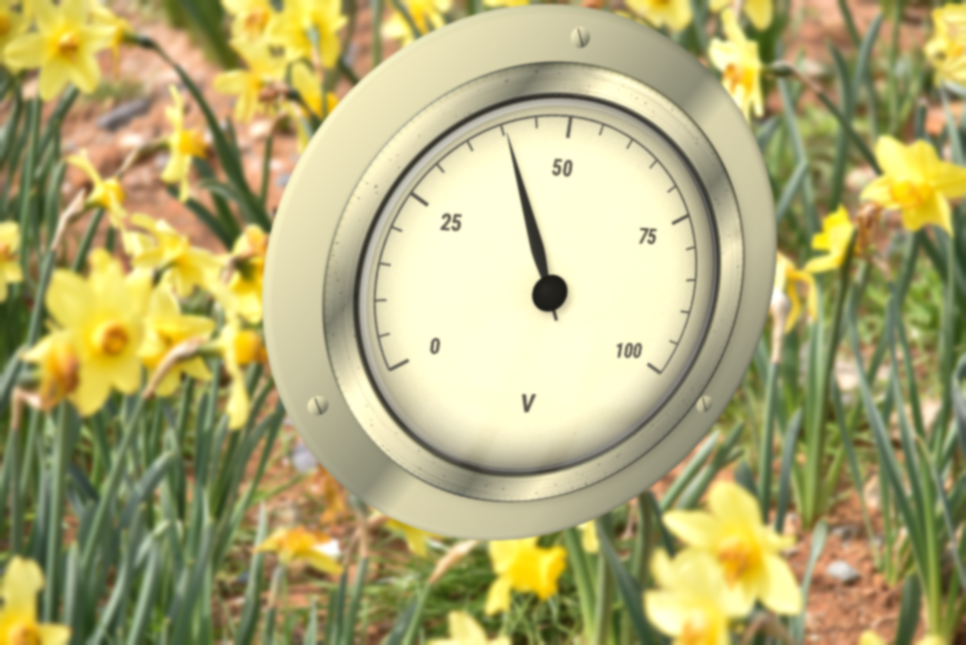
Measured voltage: 40 V
